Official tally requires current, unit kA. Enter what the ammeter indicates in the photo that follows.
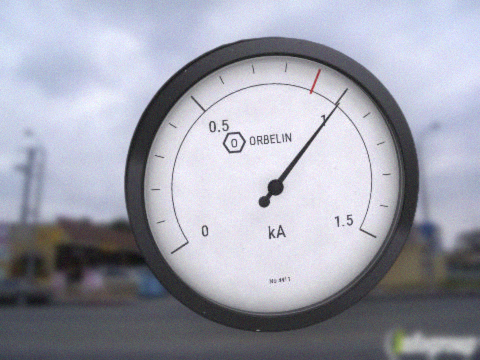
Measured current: 1 kA
